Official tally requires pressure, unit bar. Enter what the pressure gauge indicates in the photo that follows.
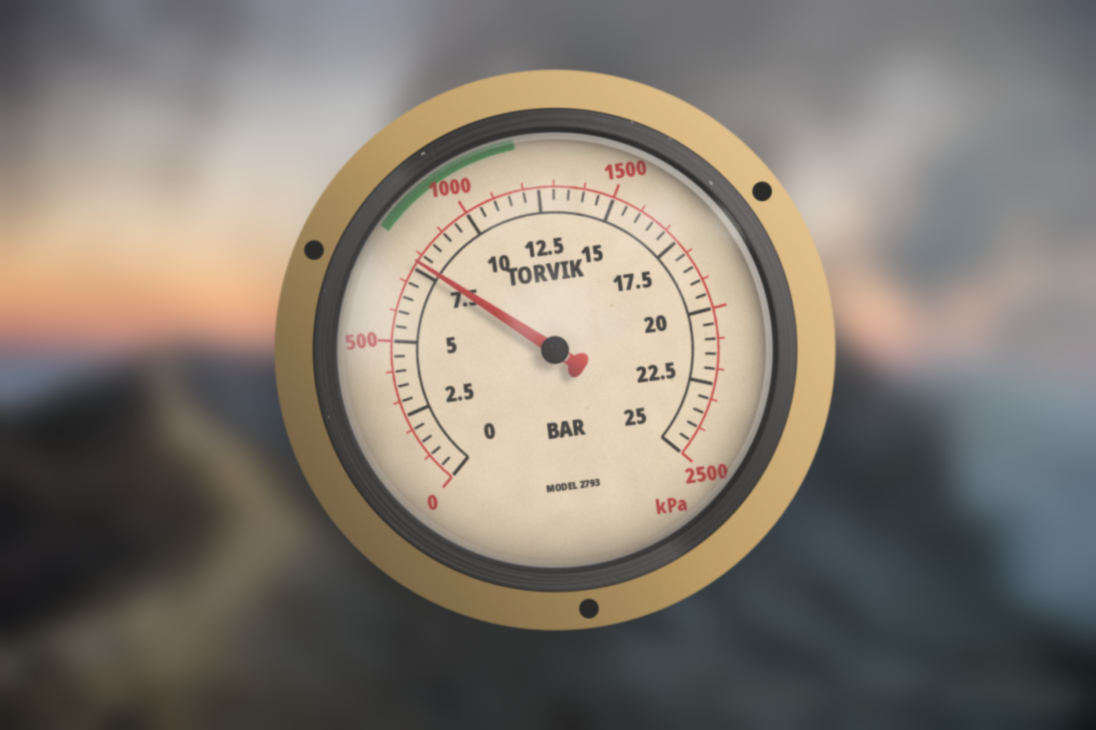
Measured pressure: 7.75 bar
